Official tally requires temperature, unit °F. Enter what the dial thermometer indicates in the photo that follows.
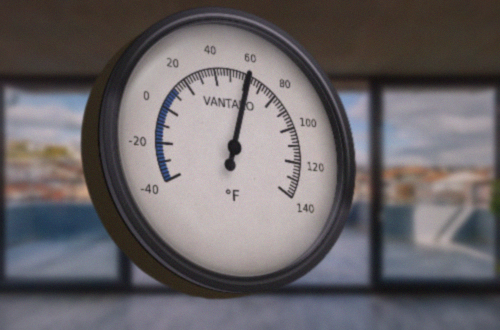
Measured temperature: 60 °F
